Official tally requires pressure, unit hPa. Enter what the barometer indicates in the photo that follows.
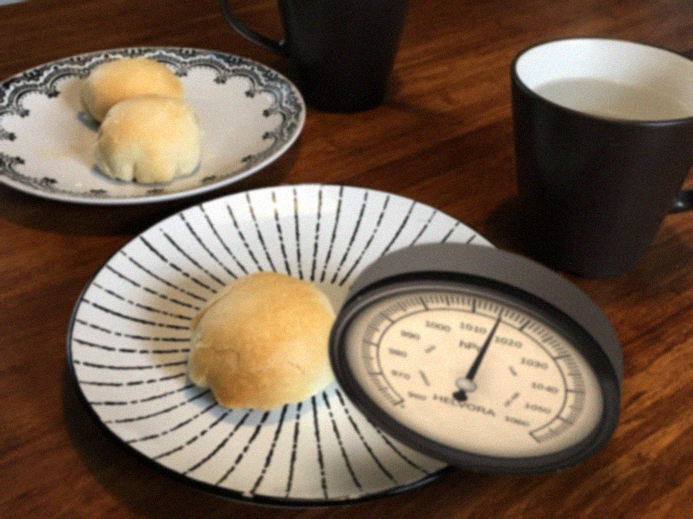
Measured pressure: 1015 hPa
